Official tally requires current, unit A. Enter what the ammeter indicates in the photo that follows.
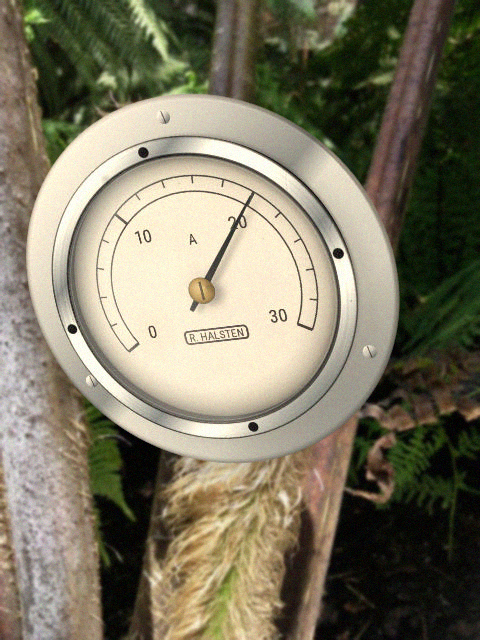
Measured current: 20 A
